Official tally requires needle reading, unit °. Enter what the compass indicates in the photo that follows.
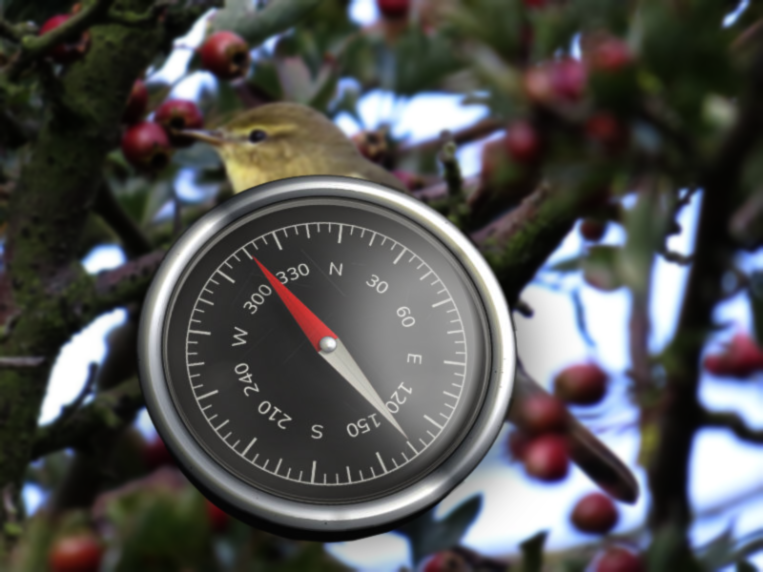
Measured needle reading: 315 °
